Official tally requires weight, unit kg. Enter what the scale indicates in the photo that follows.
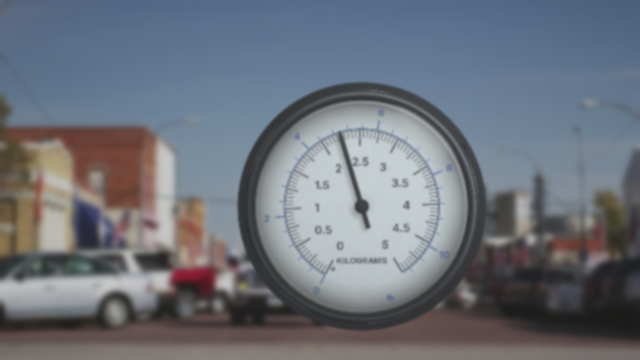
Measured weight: 2.25 kg
